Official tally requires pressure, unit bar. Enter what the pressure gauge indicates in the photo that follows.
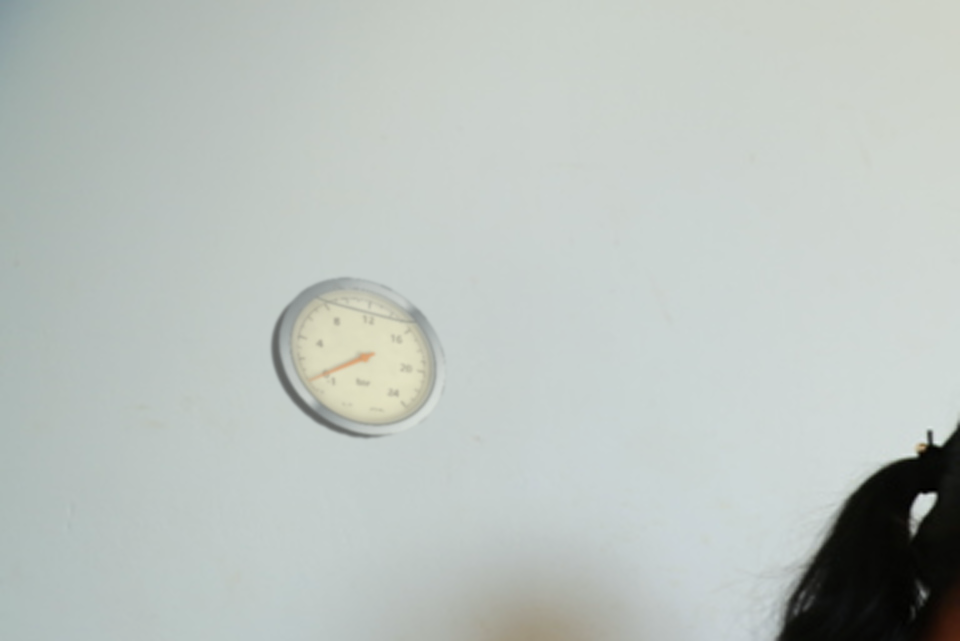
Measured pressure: 0 bar
